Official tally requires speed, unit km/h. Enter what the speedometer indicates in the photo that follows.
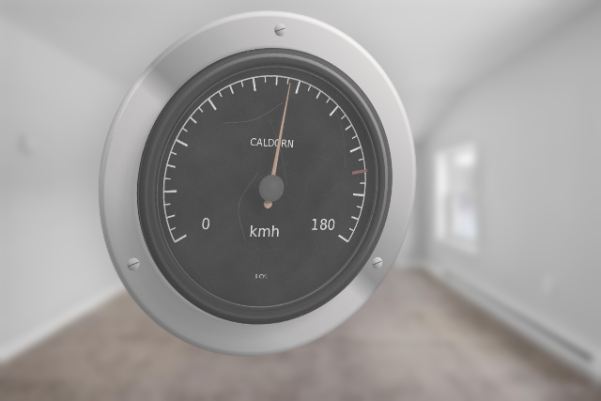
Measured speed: 95 km/h
